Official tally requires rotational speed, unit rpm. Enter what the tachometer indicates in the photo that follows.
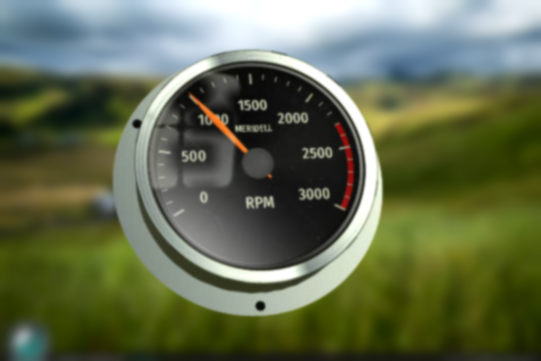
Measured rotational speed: 1000 rpm
